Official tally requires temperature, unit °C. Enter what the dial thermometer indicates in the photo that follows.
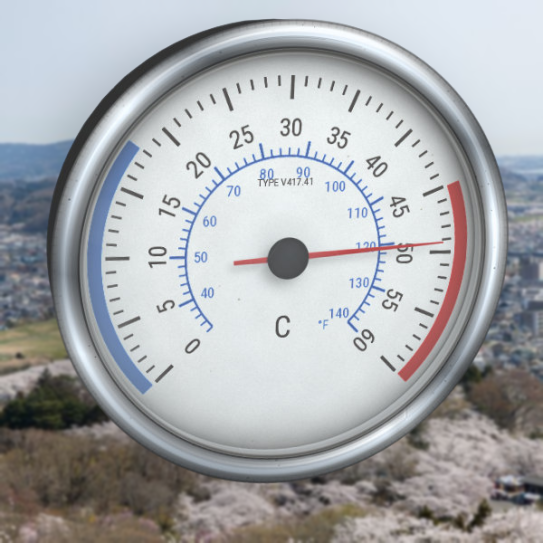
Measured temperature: 49 °C
